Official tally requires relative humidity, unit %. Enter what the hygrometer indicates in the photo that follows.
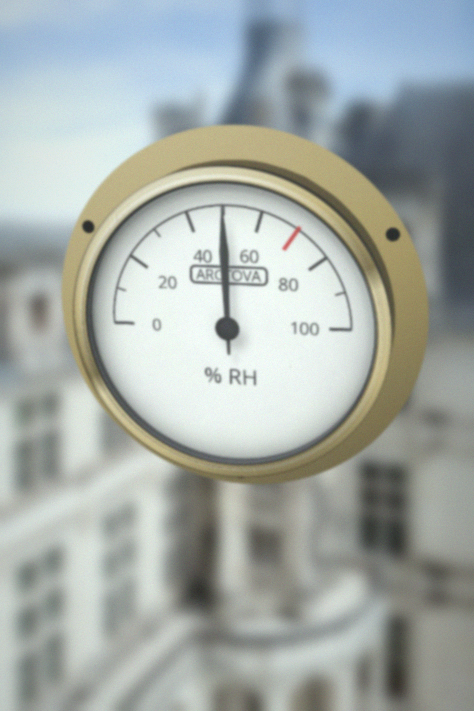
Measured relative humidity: 50 %
